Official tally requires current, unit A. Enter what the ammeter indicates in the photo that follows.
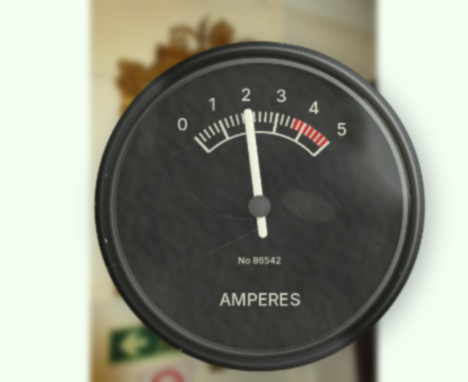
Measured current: 2 A
